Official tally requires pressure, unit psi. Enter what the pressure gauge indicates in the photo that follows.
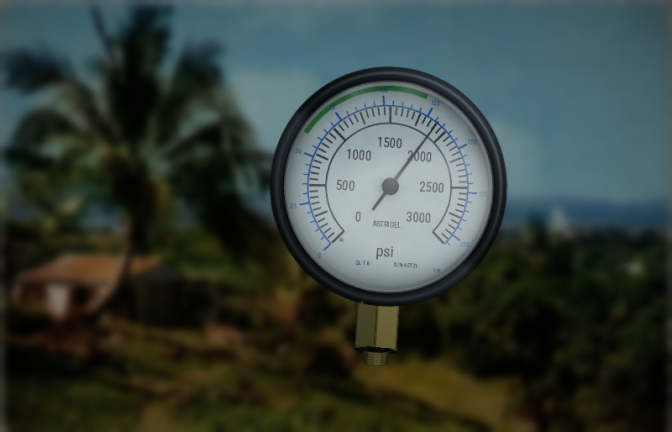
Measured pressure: 1900 psi
